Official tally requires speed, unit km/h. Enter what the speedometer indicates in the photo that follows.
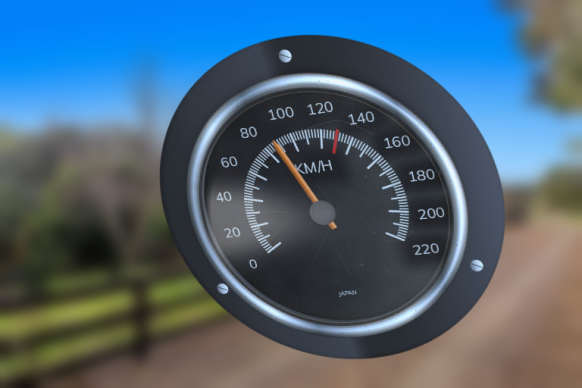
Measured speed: 90 km/h
